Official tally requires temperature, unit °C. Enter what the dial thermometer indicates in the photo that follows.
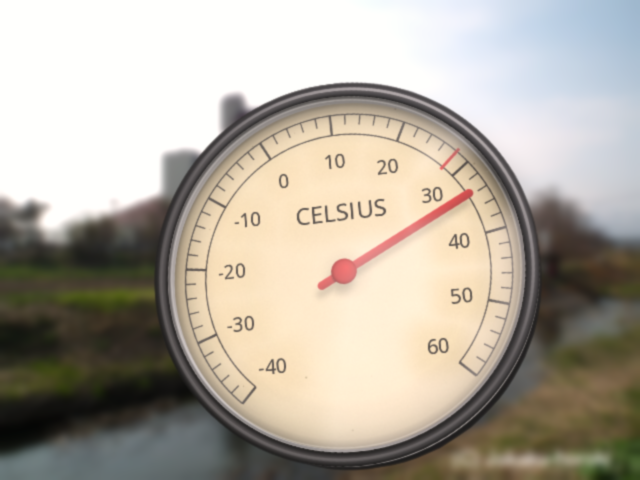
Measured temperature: 34 °C
